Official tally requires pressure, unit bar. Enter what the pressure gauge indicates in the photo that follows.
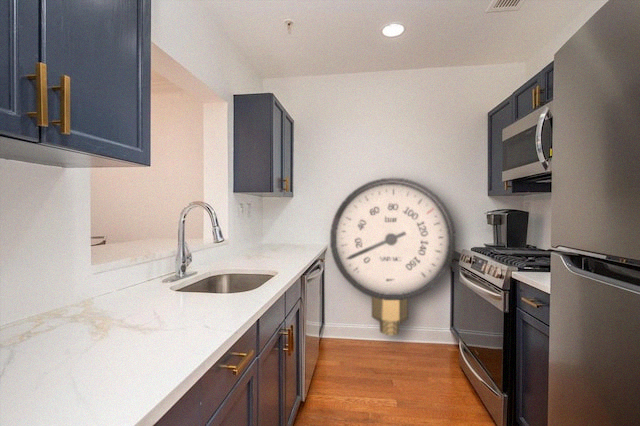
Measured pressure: 10 bar
